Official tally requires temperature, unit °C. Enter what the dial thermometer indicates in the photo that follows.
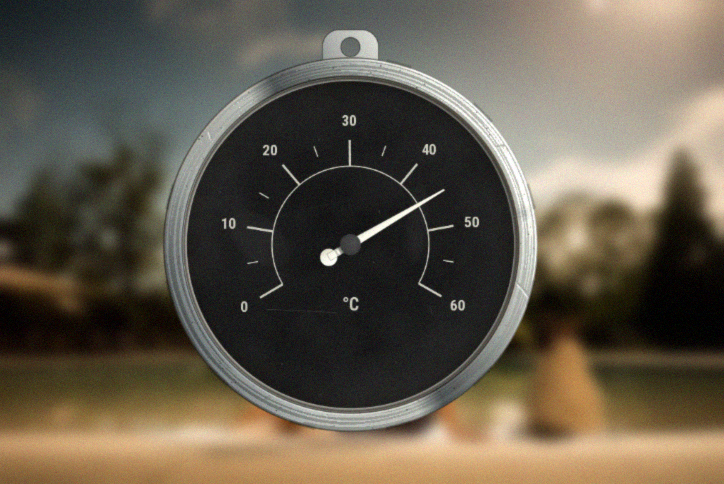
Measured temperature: 45 °C
